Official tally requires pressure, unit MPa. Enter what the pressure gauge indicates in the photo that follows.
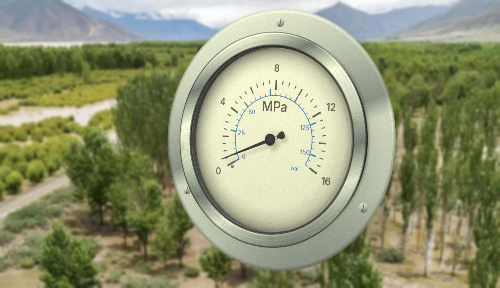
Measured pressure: 0.5 MPa
